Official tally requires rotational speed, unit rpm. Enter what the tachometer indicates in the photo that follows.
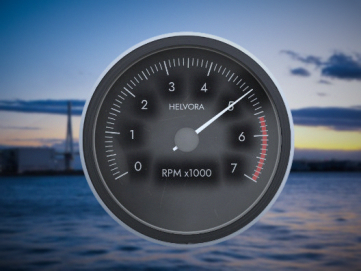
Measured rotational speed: 5000 rpm
